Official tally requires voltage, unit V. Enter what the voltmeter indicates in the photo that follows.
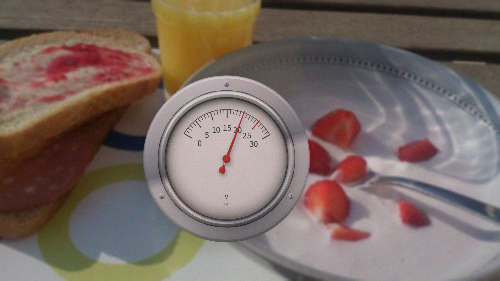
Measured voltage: 20 V
